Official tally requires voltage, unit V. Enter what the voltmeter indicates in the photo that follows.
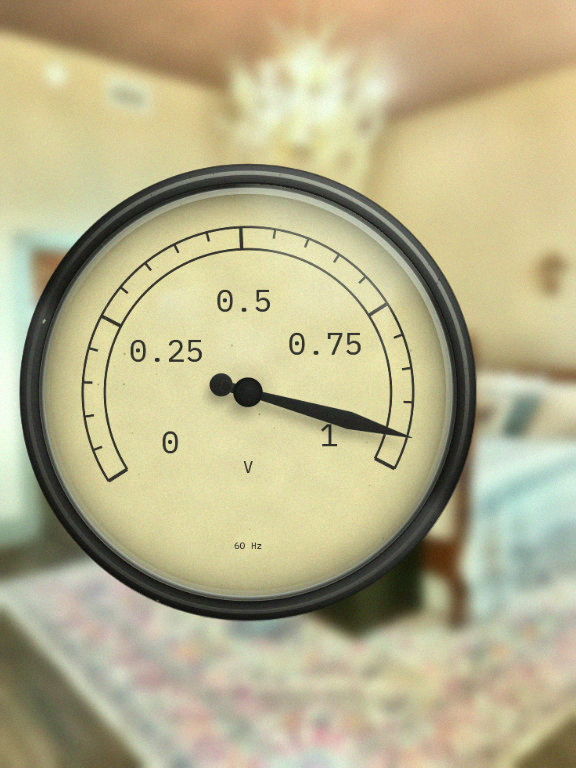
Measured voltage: 0.95 V
